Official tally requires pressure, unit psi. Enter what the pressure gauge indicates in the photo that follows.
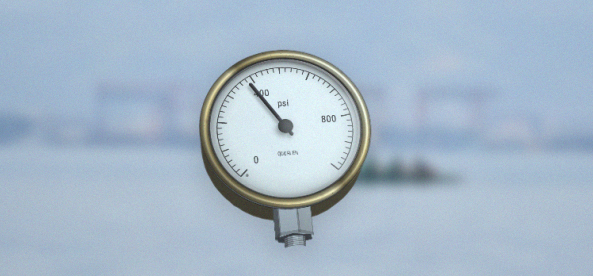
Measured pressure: 380 psi
